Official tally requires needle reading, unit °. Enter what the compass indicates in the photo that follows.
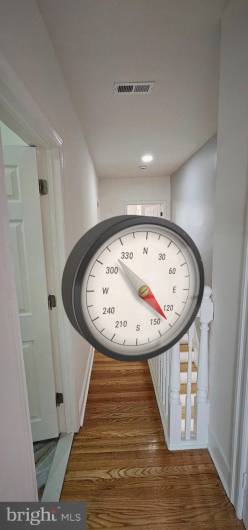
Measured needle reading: 135 °
